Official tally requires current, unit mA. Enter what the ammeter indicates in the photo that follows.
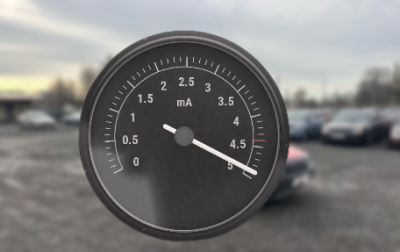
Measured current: 4.9 mA
